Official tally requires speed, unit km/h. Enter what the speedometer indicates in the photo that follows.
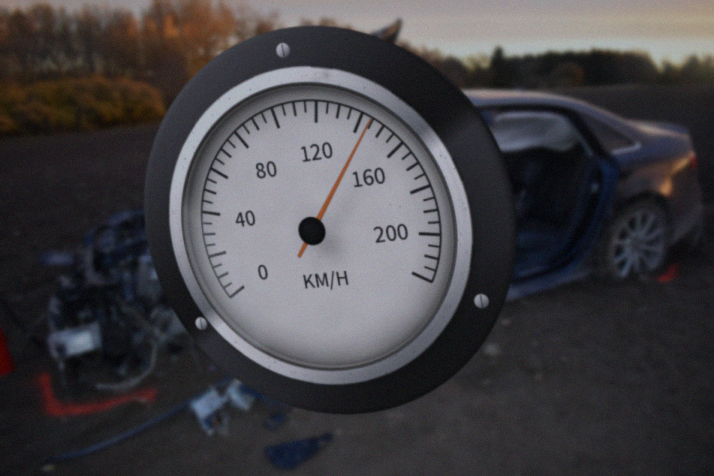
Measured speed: 145 km/h
